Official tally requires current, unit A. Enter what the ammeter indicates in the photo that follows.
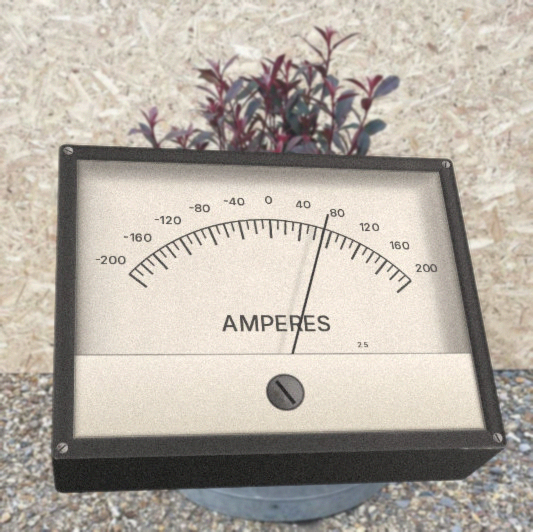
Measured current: 70 A
